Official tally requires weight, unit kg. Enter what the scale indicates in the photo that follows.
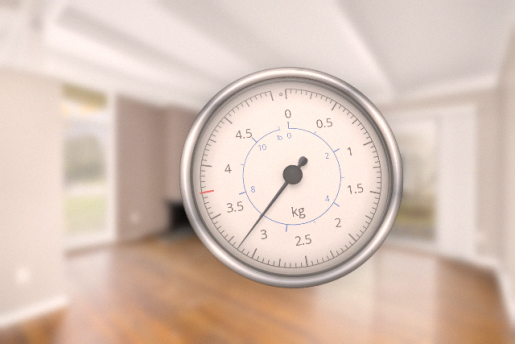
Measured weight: 3.15 kg
